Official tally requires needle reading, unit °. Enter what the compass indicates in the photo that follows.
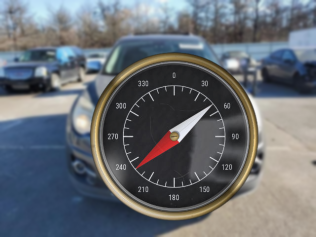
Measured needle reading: 230 °
